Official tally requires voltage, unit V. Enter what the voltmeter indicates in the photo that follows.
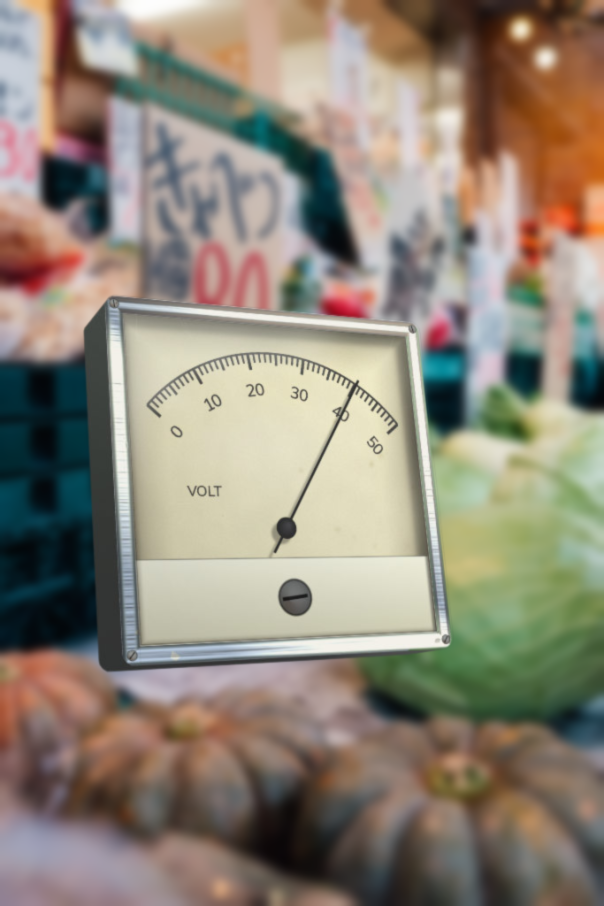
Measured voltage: 40 V
